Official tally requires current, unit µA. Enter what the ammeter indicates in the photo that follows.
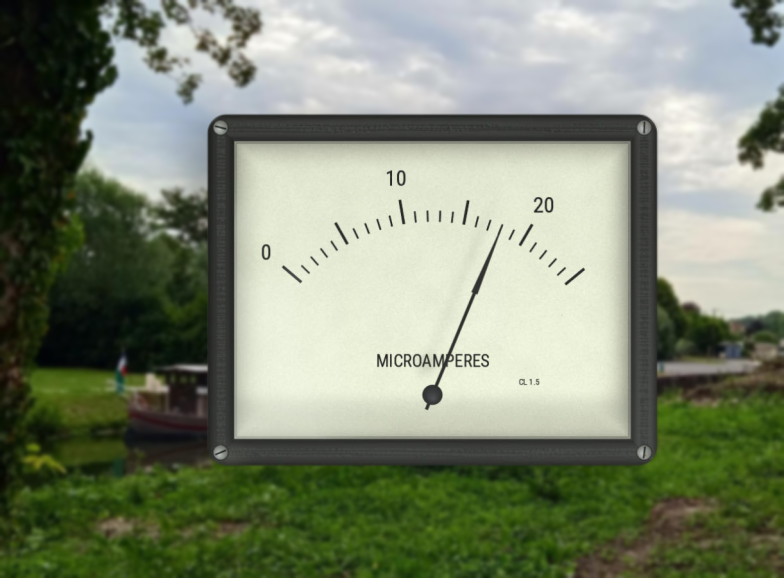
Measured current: 18 µA
